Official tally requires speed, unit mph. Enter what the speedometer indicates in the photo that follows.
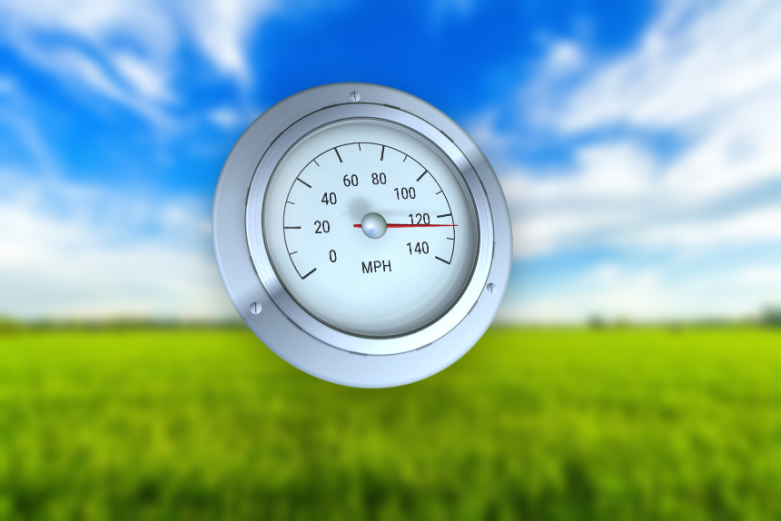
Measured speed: 125 mph
